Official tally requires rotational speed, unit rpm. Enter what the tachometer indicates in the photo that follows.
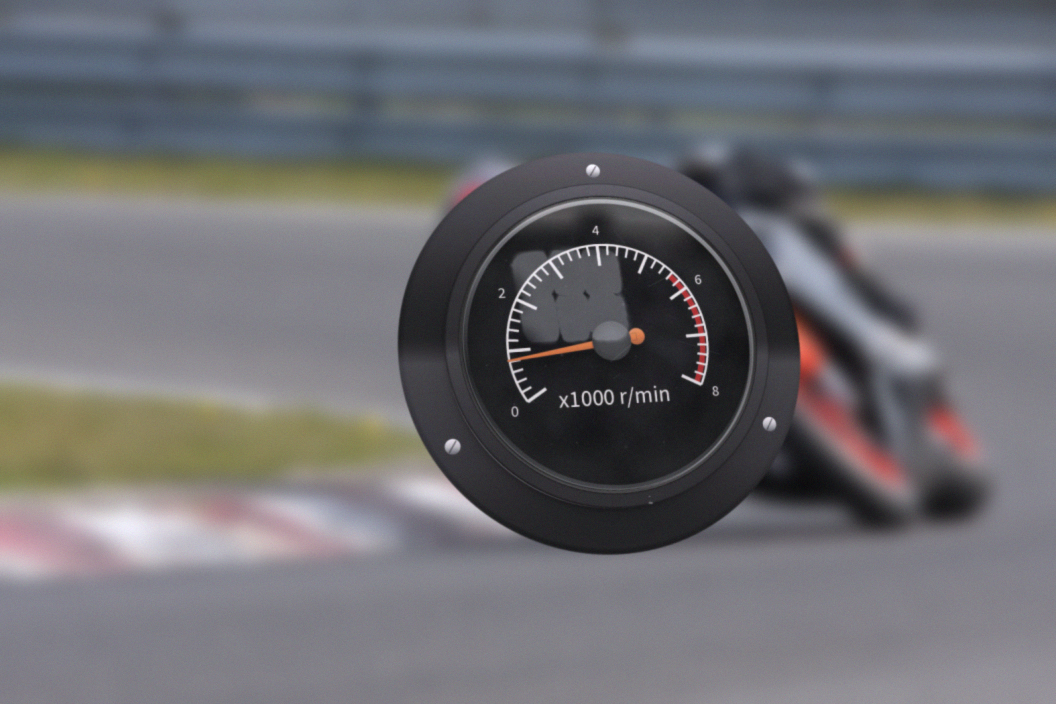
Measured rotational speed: 800 rpm
